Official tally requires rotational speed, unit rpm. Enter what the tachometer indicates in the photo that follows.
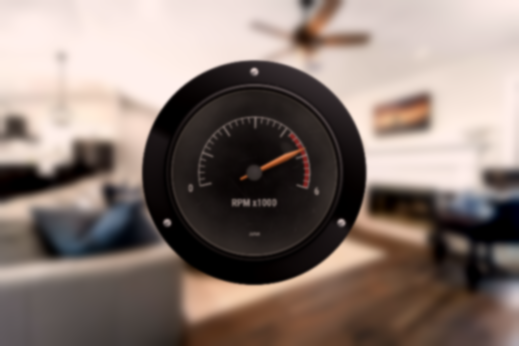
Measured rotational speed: 4800 rpm
